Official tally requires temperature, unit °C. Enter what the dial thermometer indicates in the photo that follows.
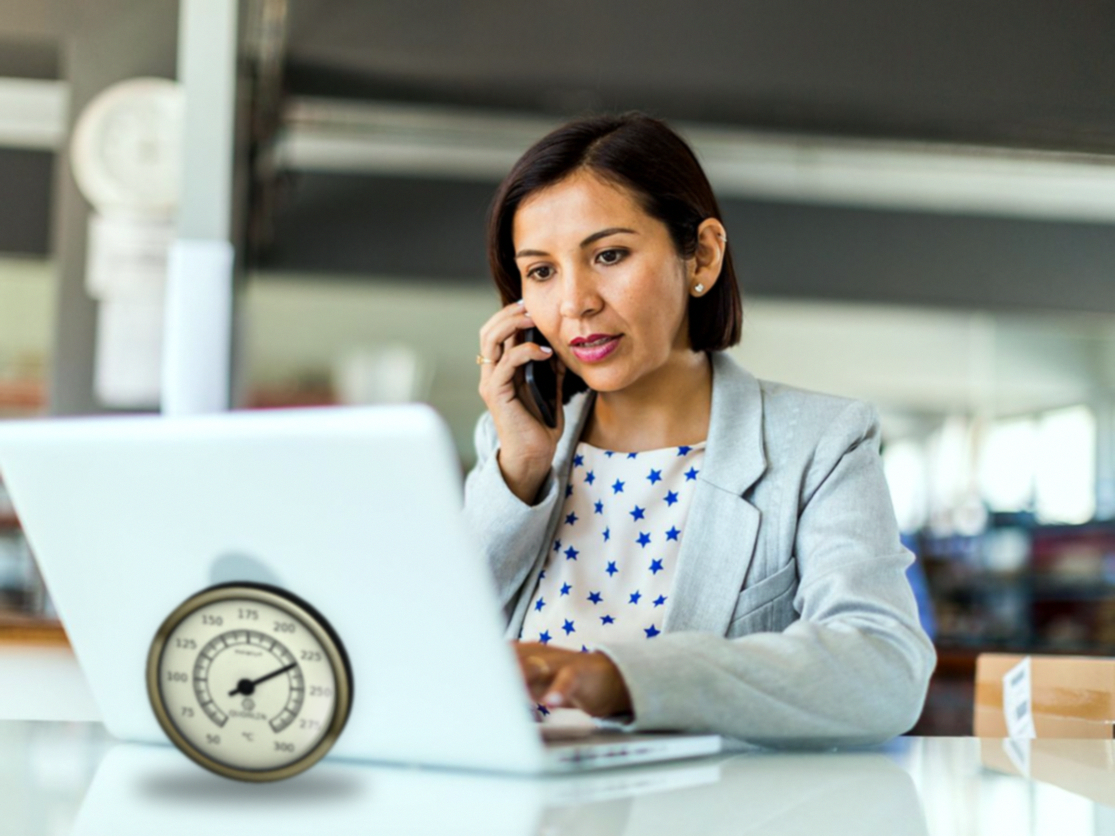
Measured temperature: 225 °C
